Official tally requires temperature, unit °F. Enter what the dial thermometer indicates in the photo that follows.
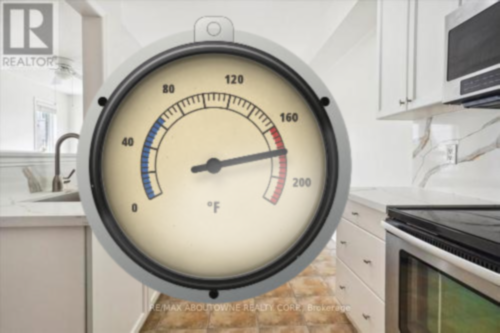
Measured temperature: 180 °F
